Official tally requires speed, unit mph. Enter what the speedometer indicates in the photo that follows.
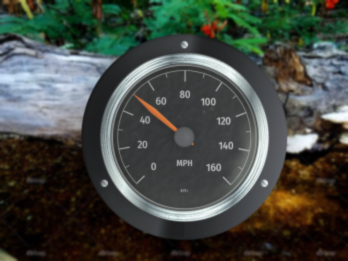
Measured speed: 50 mph
